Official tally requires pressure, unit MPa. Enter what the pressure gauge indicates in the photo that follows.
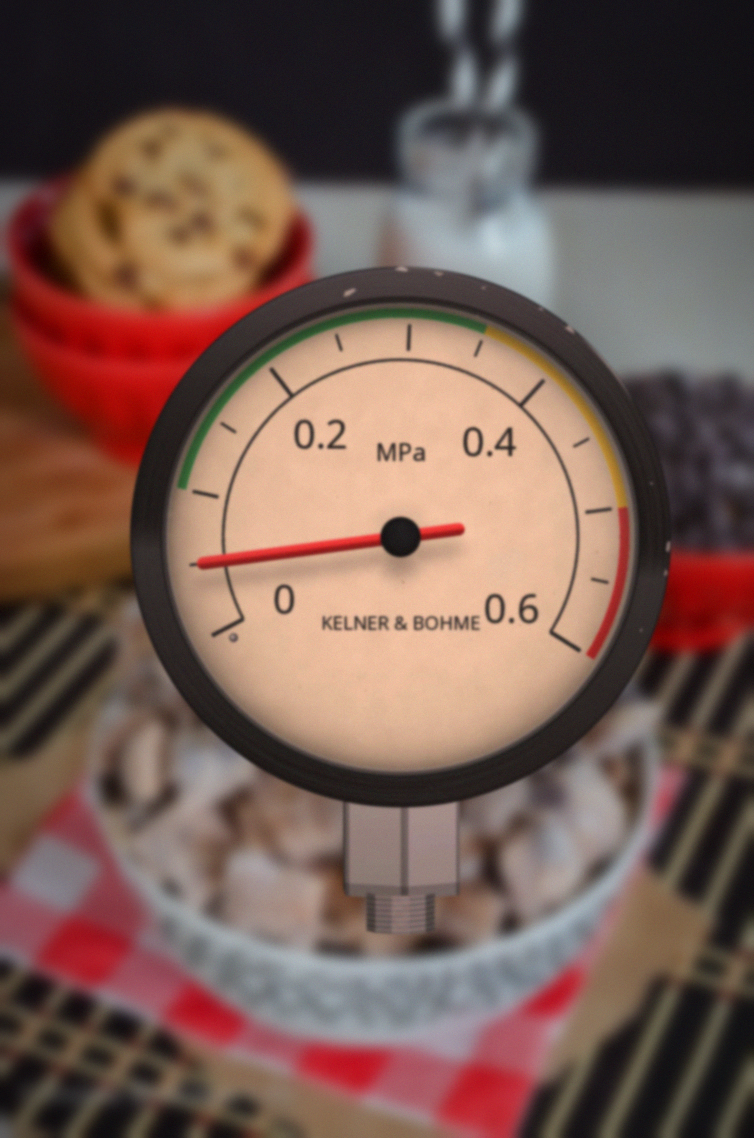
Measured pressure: 0.05 MPa
